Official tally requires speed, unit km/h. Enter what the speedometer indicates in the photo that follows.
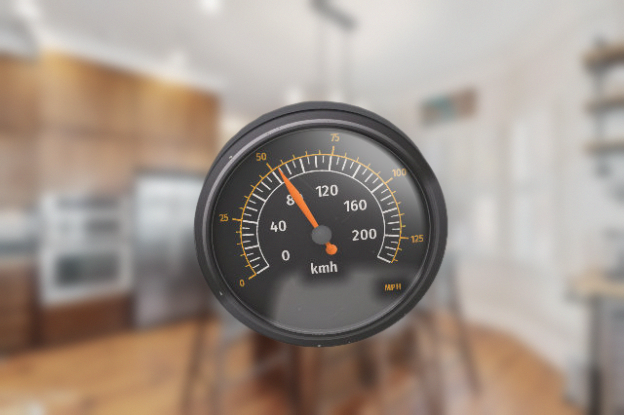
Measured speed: 85 km/h
